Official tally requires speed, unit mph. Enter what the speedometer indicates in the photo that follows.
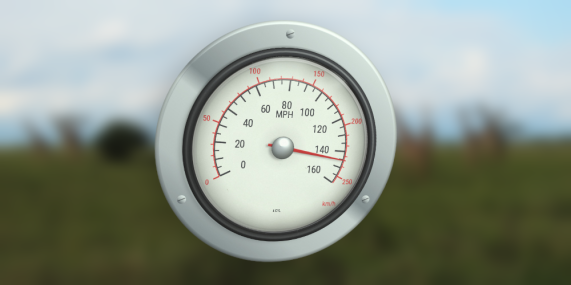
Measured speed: 145 mph
